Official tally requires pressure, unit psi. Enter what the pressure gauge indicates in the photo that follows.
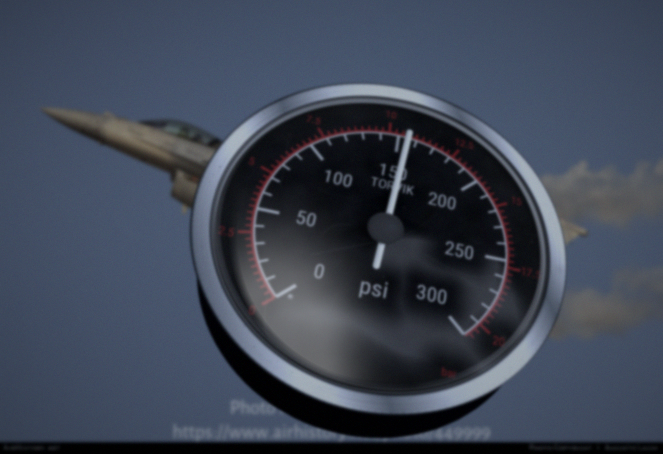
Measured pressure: 155 psi
